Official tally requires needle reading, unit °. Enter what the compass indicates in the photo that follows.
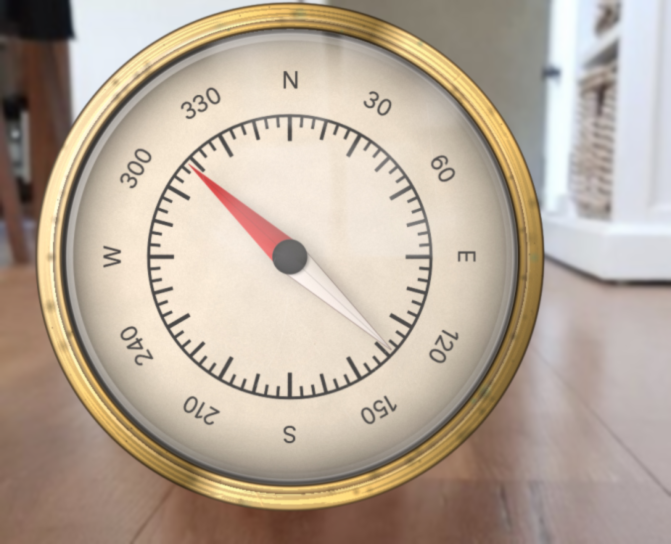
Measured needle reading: 312.5 °
